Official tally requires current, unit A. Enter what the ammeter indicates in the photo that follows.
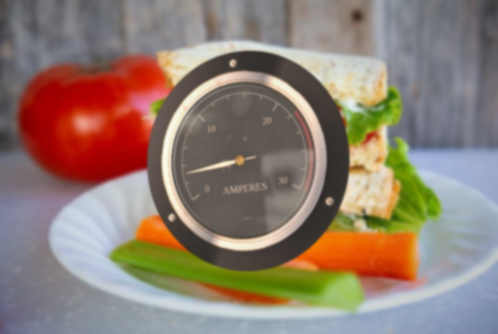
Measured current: 3 A
